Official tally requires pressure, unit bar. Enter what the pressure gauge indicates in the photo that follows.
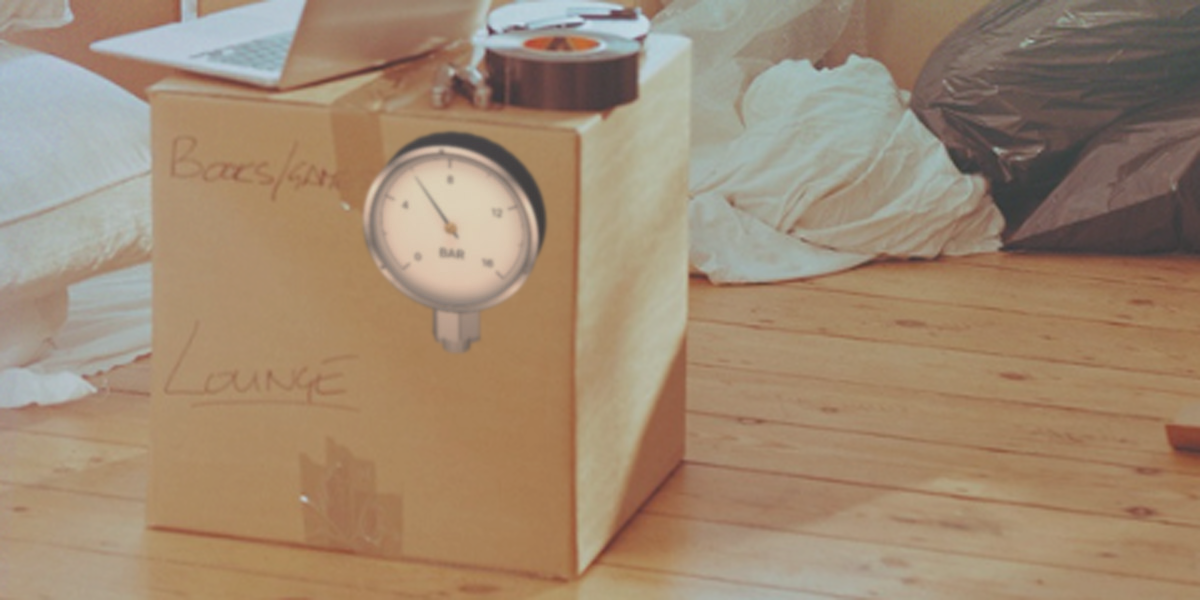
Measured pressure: 6 bar
